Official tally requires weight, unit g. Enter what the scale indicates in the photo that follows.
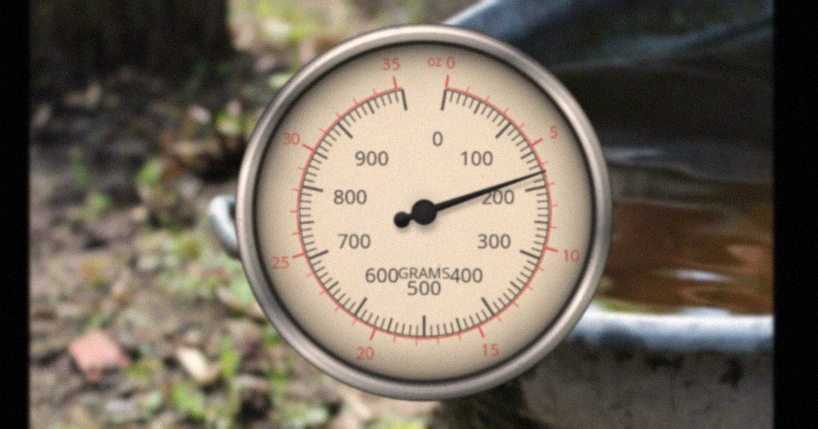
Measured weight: 180 g
